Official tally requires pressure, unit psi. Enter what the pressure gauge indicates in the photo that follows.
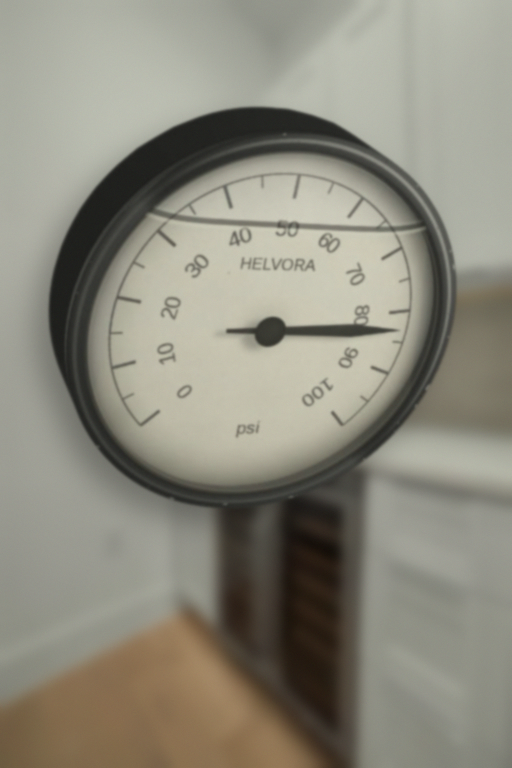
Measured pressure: 82.5 psi
